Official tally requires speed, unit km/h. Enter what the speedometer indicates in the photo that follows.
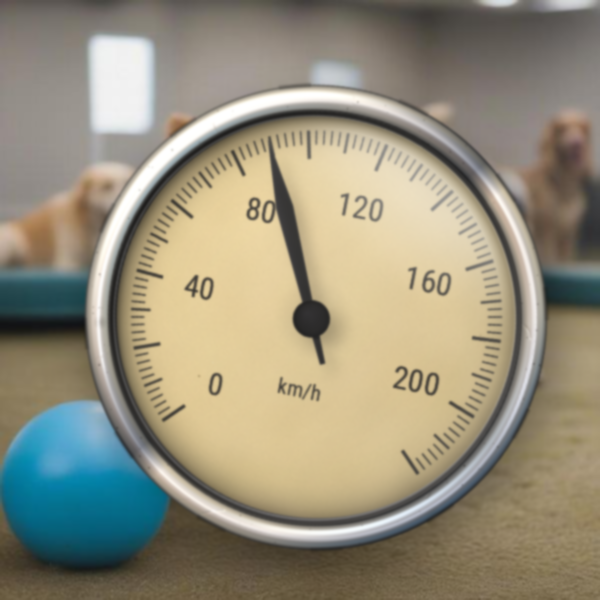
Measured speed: 90 km/h
